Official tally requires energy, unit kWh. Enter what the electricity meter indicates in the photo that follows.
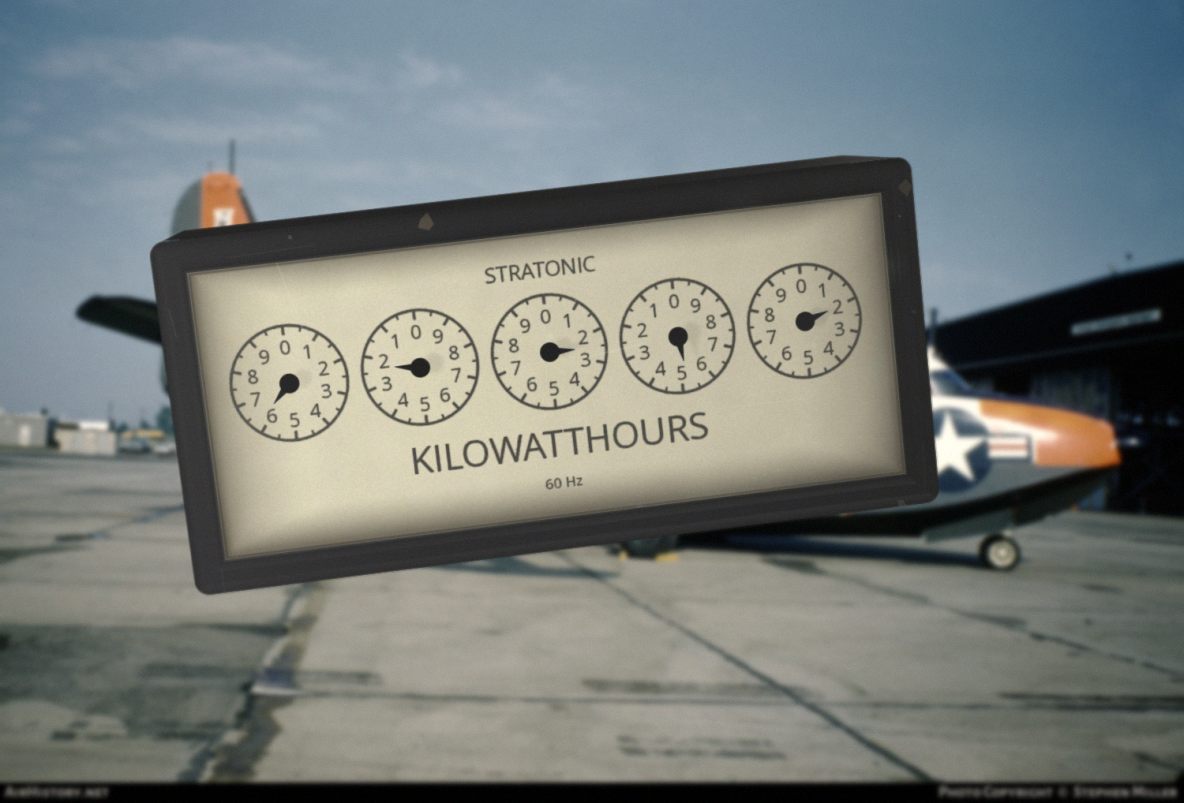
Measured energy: 62252 kWh
